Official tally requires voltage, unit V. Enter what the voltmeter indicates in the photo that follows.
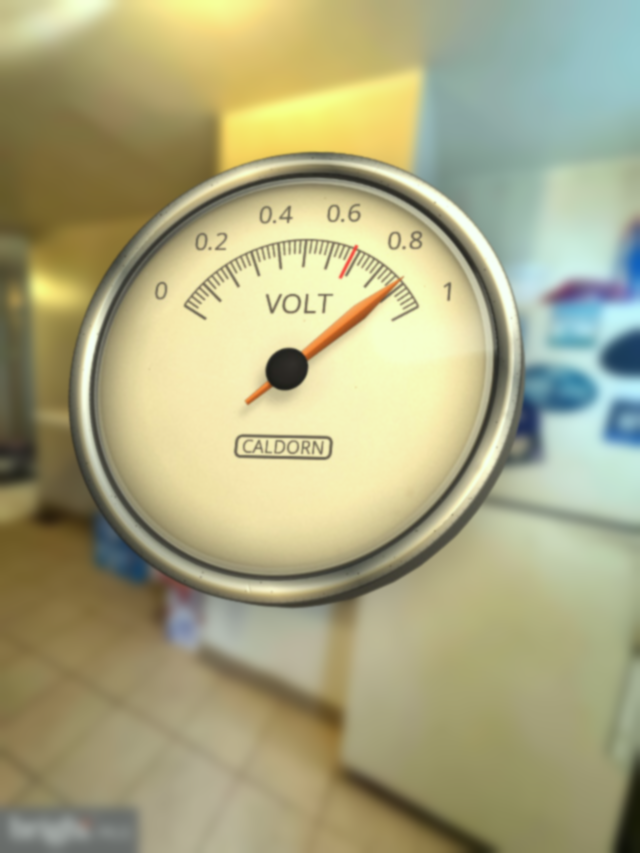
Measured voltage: 0.9 V
